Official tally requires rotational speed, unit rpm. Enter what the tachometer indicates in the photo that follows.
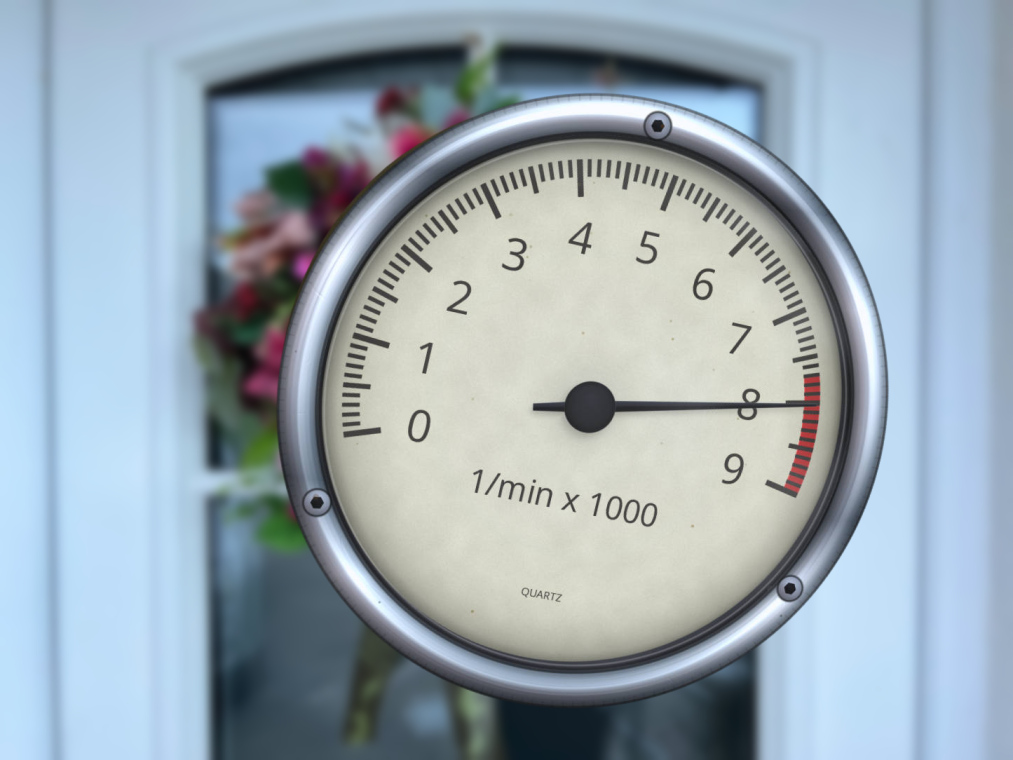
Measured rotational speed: 8000 rpm
